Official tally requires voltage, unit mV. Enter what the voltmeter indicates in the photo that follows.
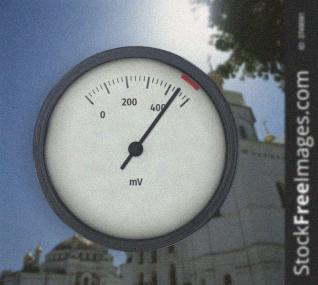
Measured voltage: 440 mV
